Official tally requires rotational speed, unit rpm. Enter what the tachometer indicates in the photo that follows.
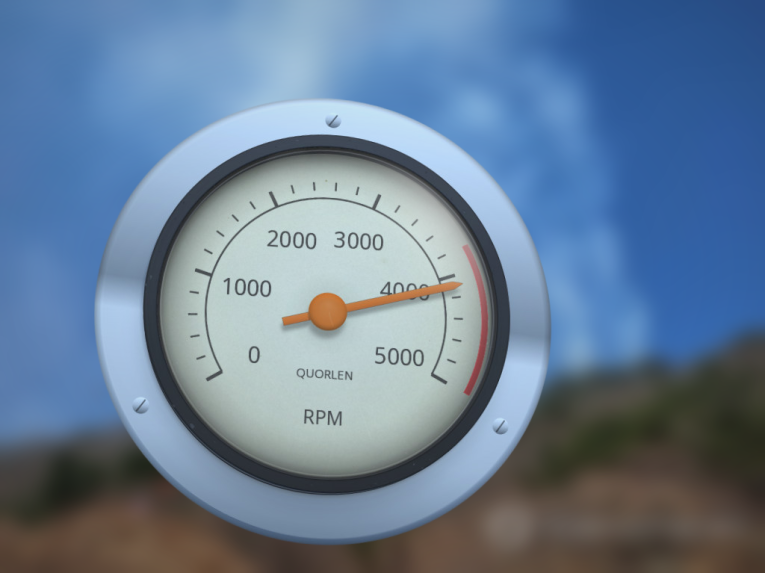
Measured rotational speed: 4100 rpm
